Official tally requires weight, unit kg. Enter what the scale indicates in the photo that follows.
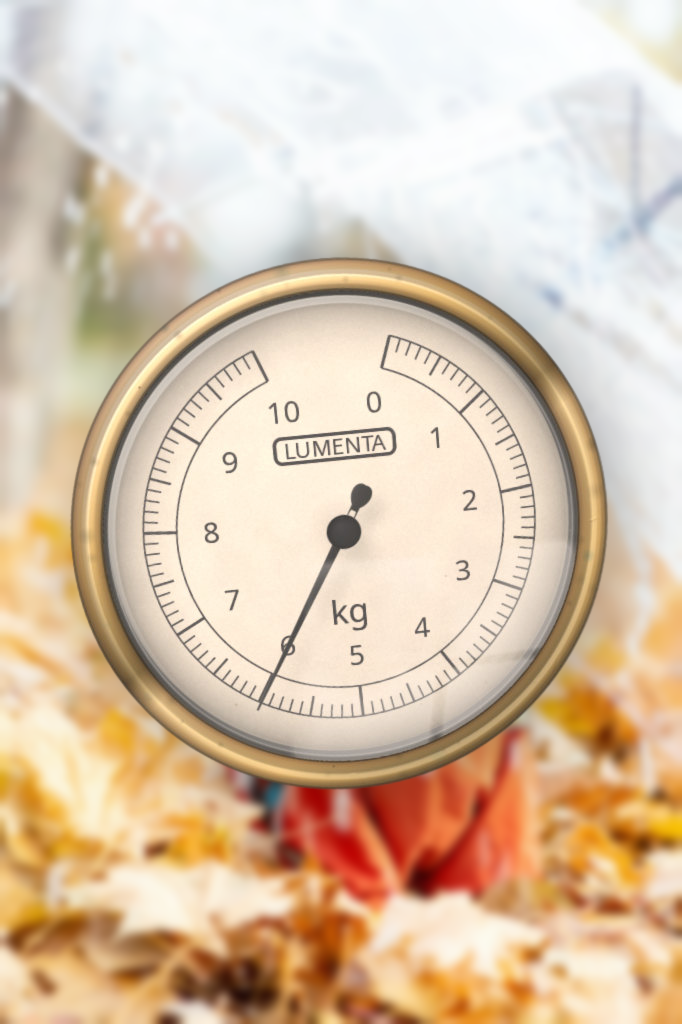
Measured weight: 6 kg
